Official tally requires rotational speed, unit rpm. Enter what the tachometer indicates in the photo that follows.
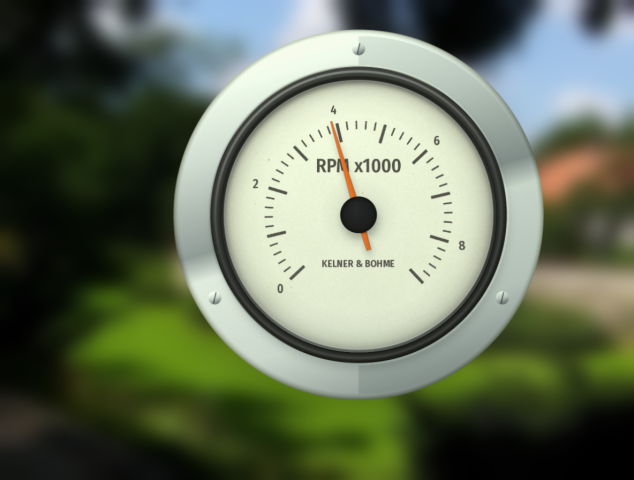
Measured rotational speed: 3900 rpm
